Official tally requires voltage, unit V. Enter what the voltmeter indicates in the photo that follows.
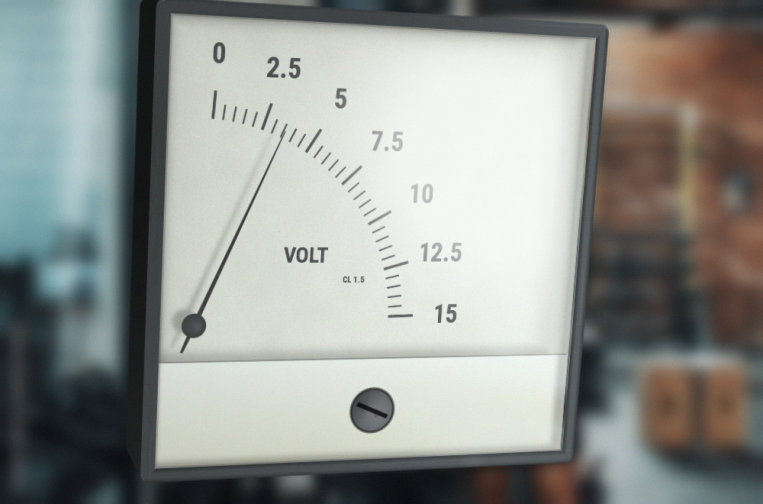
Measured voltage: 3.5 V
